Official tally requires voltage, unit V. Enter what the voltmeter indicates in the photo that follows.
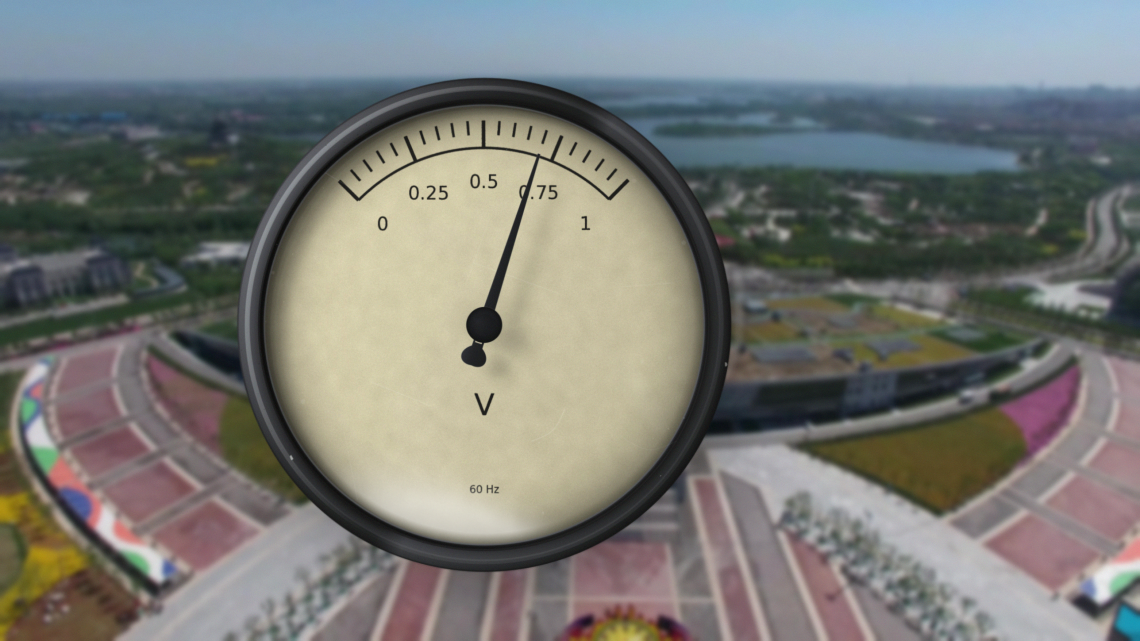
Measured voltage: 0.7 V
